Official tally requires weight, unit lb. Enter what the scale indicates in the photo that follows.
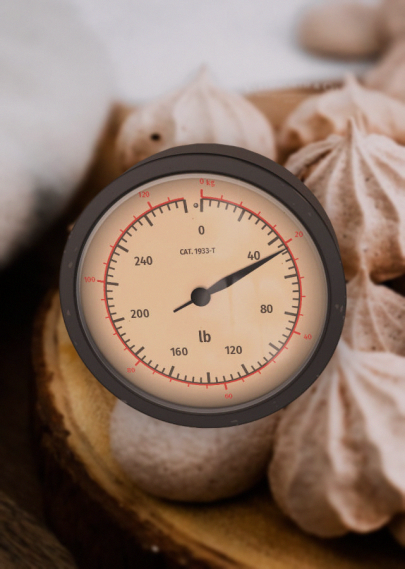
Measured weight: 46 lb
